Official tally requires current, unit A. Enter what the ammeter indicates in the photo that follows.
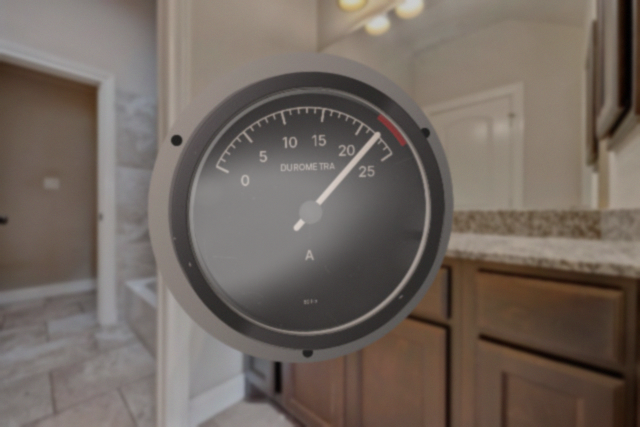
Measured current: 22 A
